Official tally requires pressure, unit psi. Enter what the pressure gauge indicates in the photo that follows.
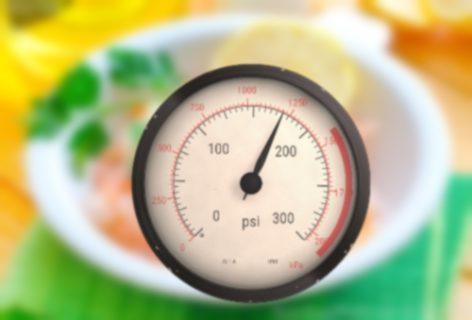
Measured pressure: 175 psi
